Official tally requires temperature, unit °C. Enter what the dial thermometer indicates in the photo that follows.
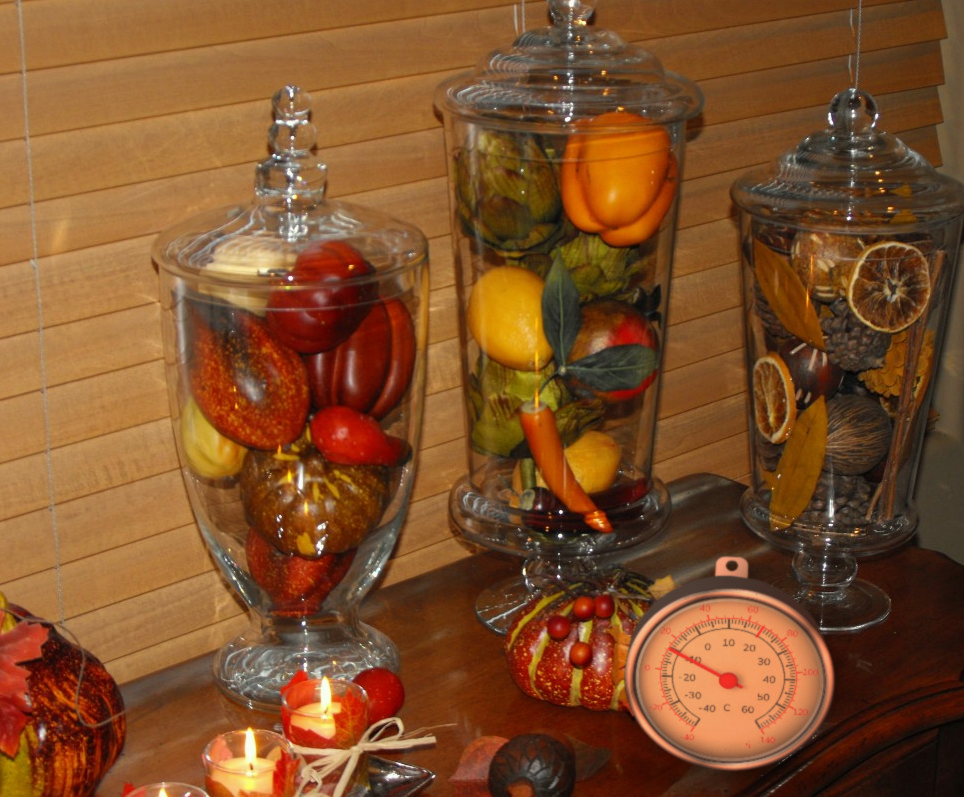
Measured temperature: -10 °C
